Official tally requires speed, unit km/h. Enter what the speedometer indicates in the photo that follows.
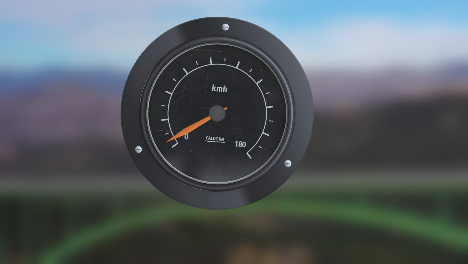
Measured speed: 5 km/h
